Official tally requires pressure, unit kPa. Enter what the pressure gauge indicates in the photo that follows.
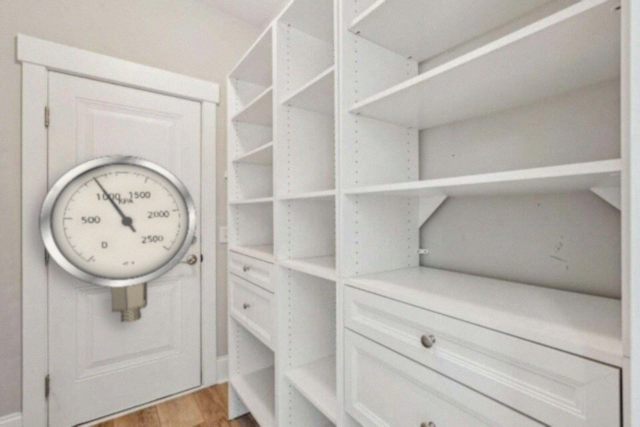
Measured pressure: 1000 kPa
